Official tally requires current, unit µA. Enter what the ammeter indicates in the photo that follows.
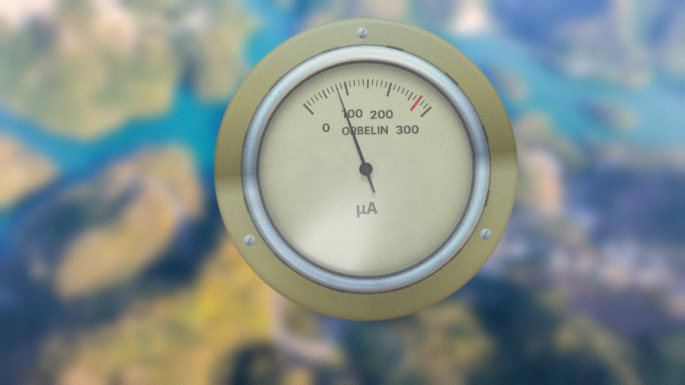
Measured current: 80 µA
